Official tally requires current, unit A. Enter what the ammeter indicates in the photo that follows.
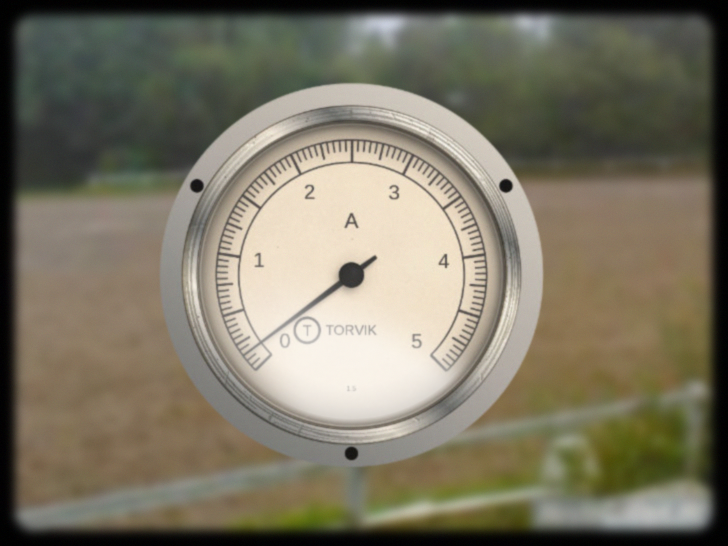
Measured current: 0.15 A
